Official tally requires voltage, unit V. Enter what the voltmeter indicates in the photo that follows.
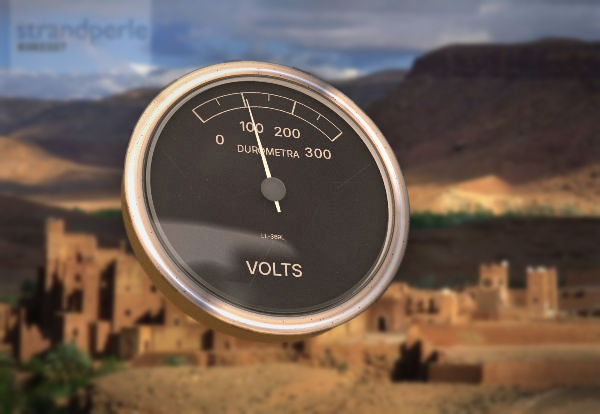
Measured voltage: 100 V
